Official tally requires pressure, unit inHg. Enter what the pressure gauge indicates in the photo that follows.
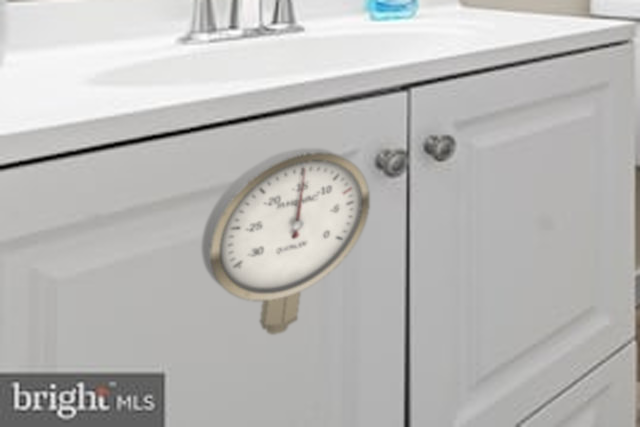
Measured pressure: -15 inHg
